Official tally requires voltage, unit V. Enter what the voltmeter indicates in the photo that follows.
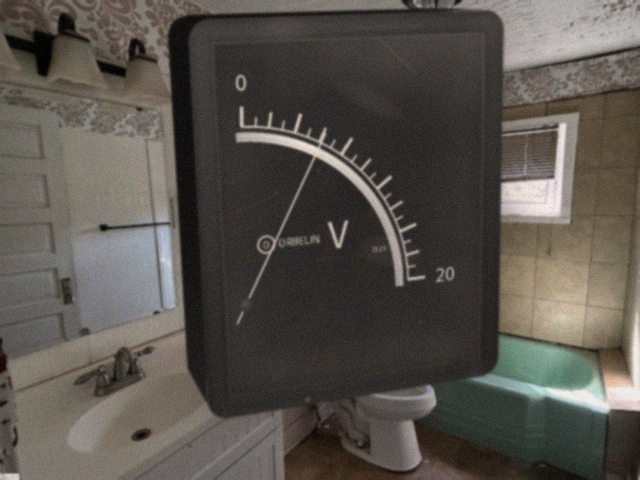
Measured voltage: 6 V
